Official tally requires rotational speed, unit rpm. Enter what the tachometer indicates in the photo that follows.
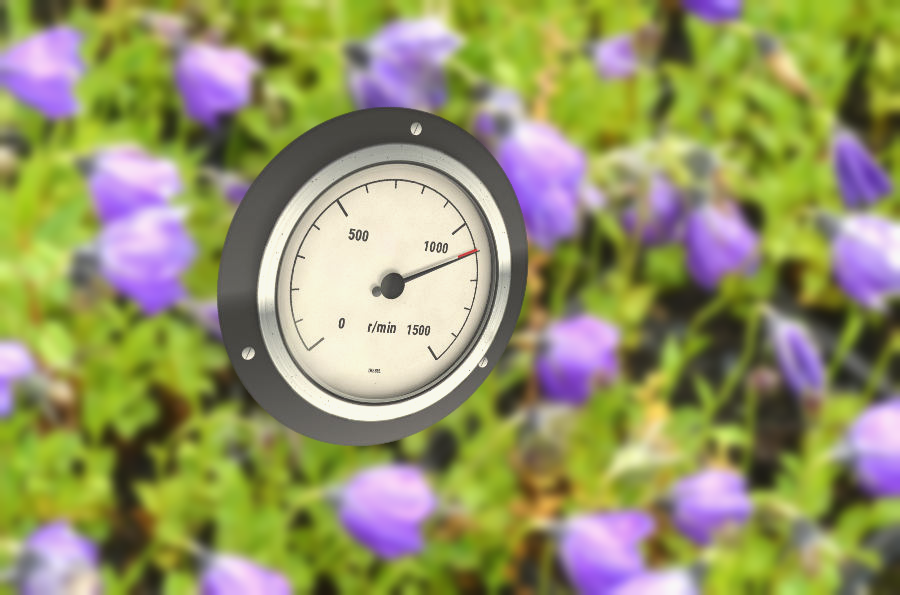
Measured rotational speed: 1100 rpm
